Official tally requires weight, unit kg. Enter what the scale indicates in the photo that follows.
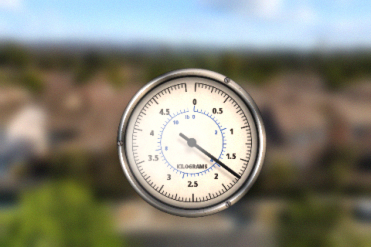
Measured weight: 1.75 kg
